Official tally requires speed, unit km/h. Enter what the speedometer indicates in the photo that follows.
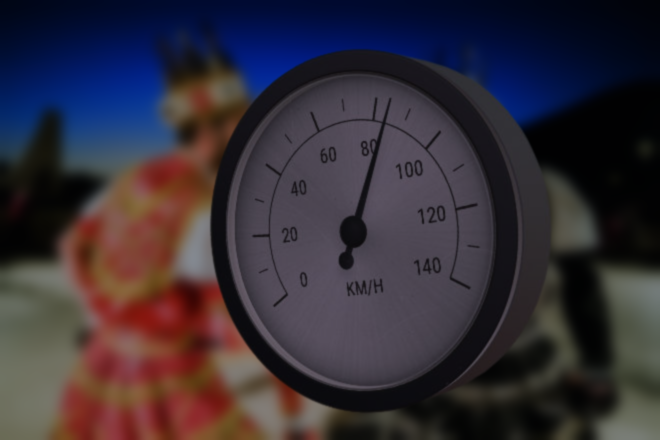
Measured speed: 85 km/h
